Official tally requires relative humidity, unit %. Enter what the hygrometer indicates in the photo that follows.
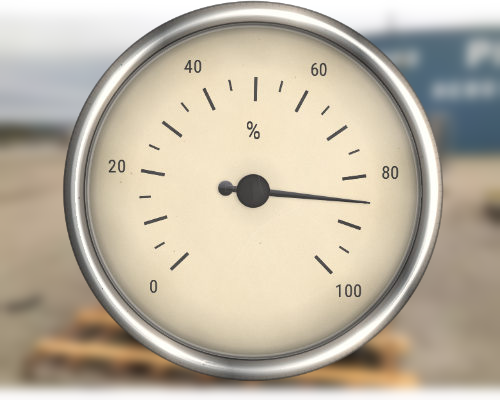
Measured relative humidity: 85 %
